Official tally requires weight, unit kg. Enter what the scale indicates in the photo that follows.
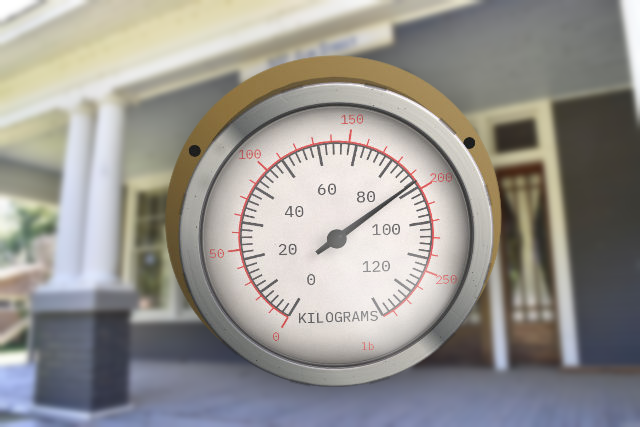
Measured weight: 88 kg
